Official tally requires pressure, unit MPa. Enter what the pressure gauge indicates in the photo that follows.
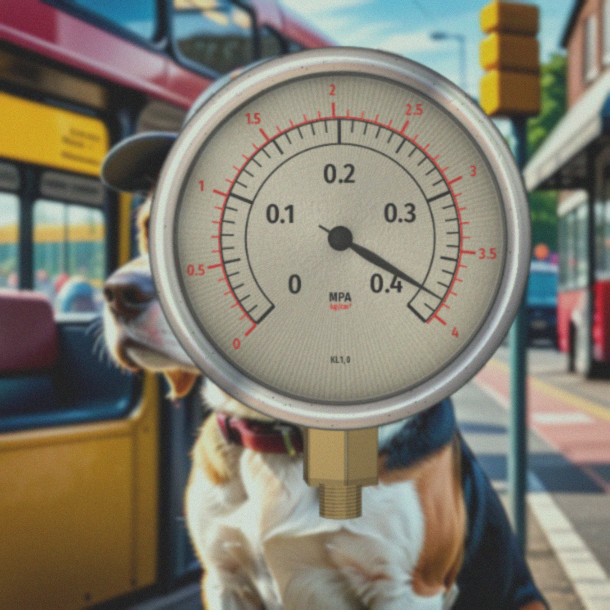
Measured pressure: 0.38 MPa
